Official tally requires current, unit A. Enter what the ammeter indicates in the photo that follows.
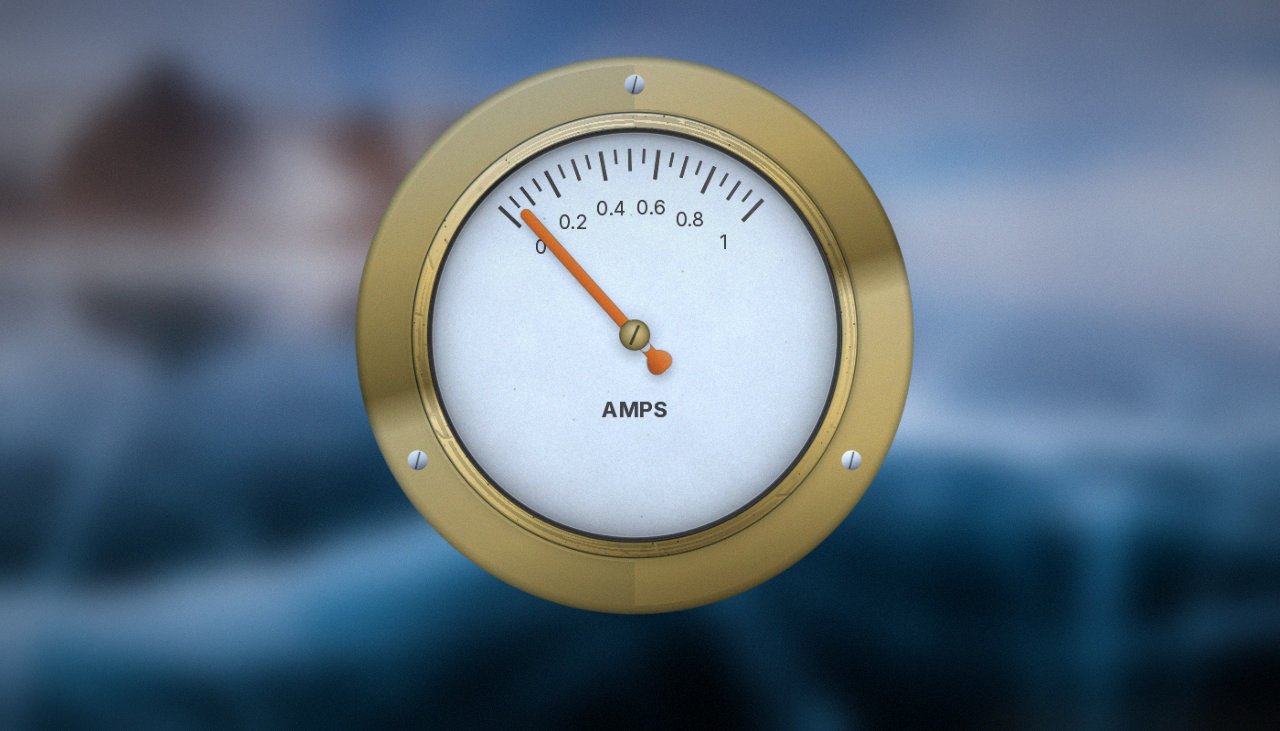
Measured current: 0.05 A
